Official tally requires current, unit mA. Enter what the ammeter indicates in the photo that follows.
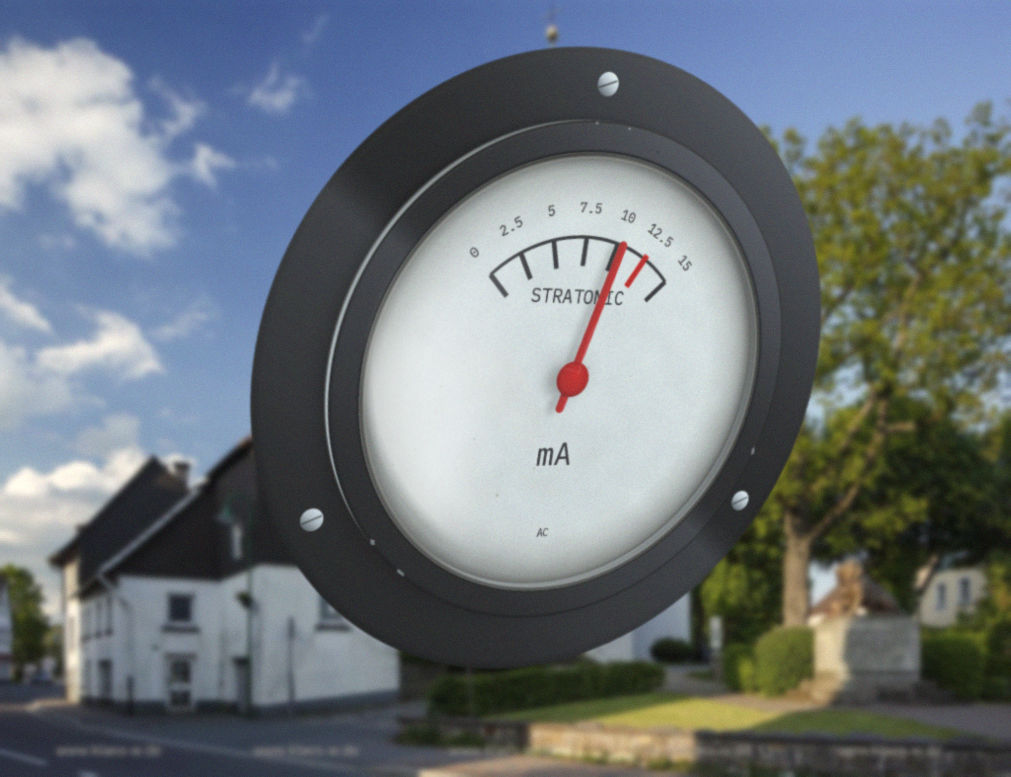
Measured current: 10 mA
